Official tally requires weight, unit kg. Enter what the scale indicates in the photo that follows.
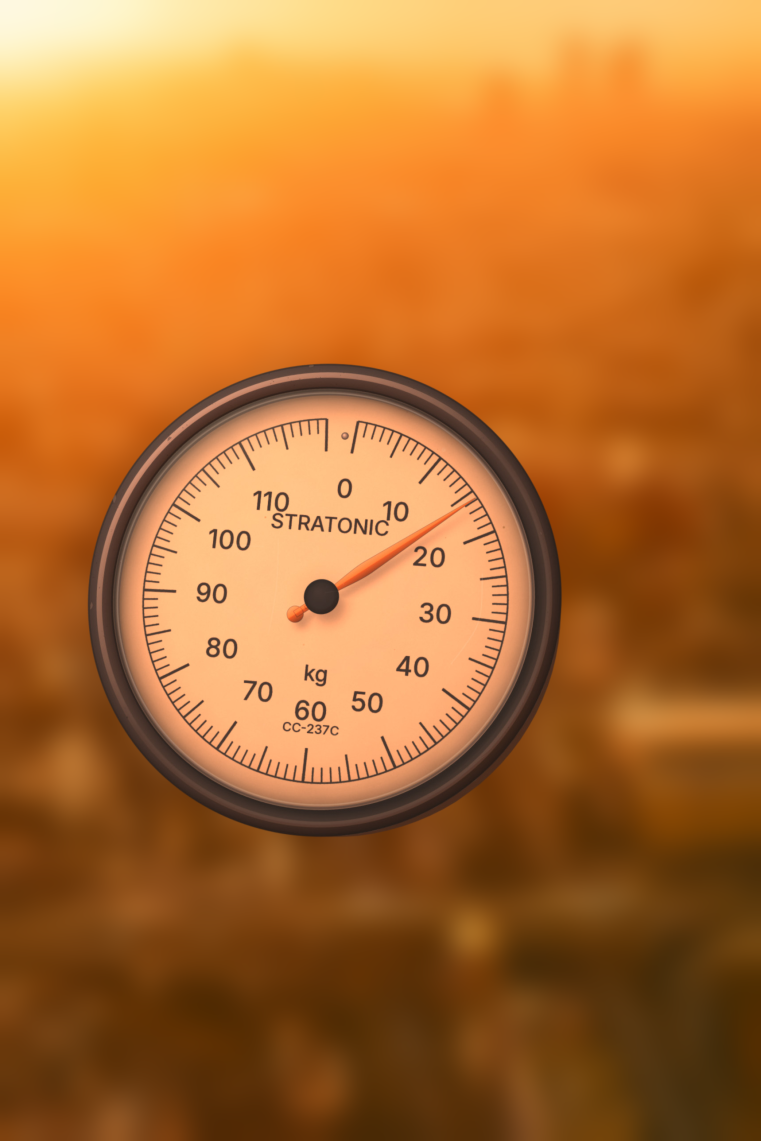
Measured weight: 16 kg
